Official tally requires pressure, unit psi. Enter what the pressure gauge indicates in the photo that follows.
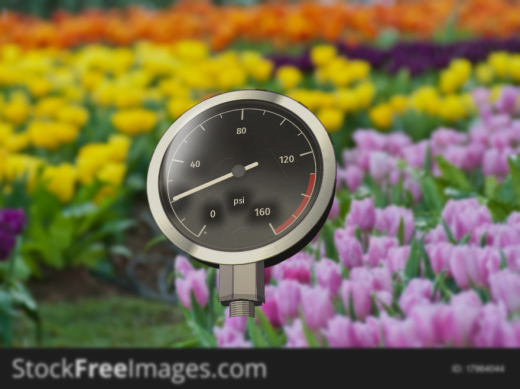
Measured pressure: 20 psi
